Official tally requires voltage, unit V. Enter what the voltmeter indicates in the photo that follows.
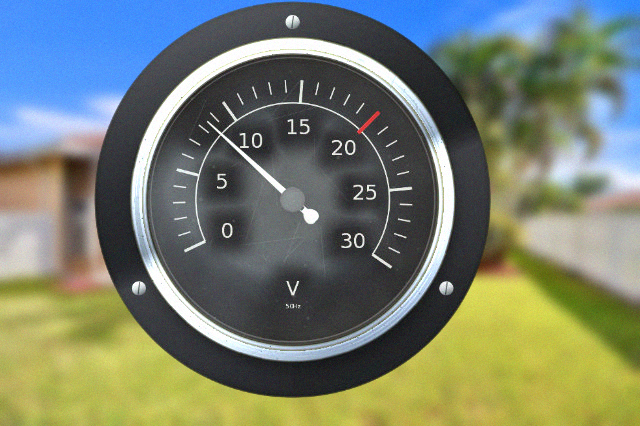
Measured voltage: 8.5 V
